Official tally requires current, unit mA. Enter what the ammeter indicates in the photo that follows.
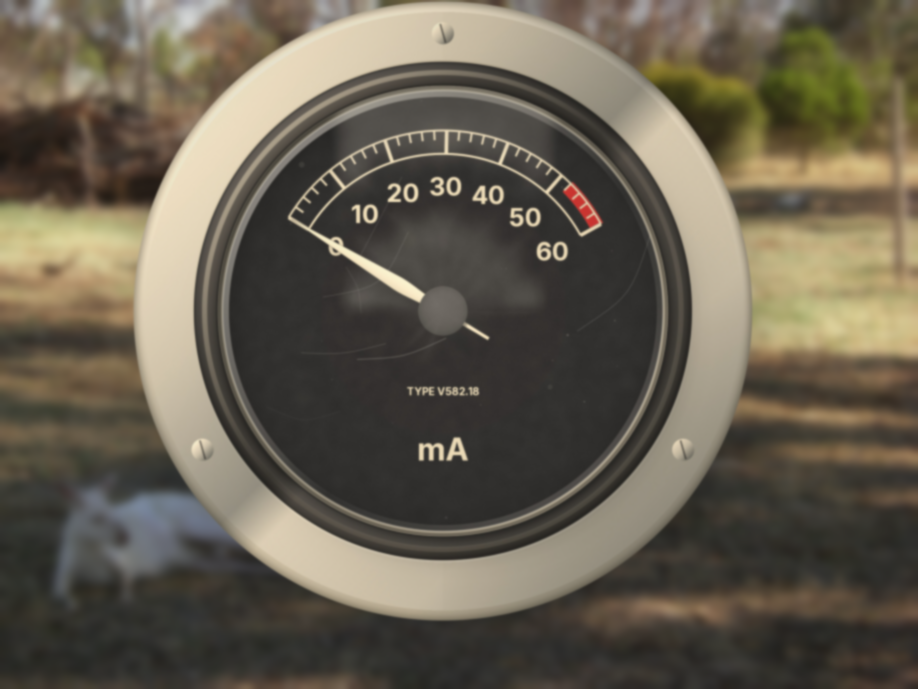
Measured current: 0 mA
